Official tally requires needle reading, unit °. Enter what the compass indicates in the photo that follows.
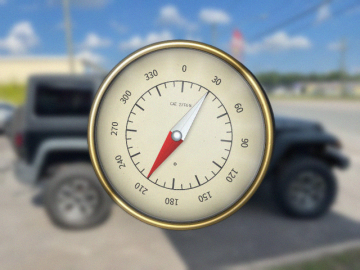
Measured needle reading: 210 °
